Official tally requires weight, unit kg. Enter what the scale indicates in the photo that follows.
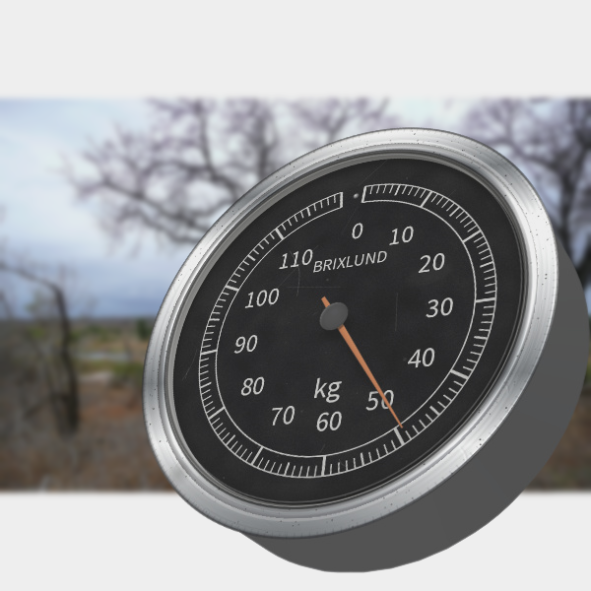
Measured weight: 49 kg
